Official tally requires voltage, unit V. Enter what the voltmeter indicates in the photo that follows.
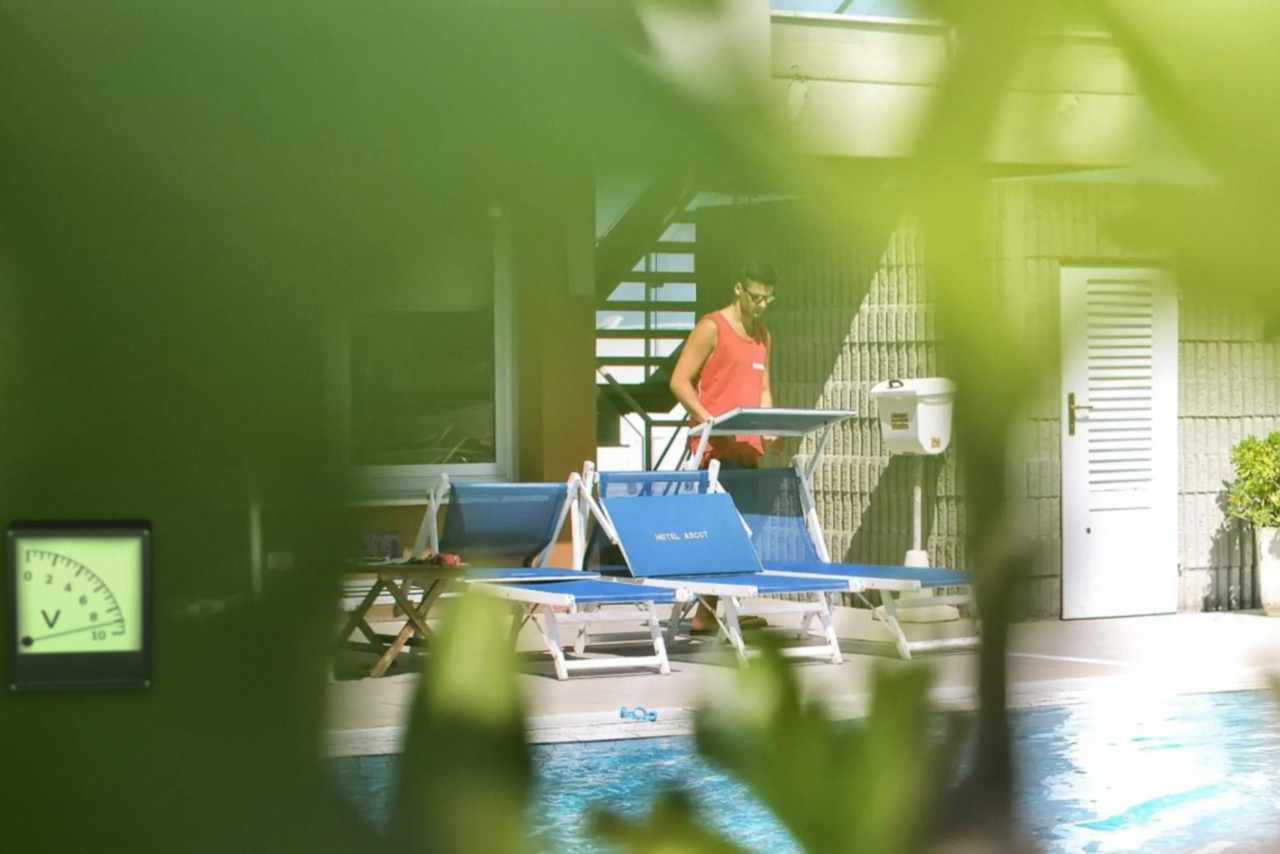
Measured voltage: 9 V
